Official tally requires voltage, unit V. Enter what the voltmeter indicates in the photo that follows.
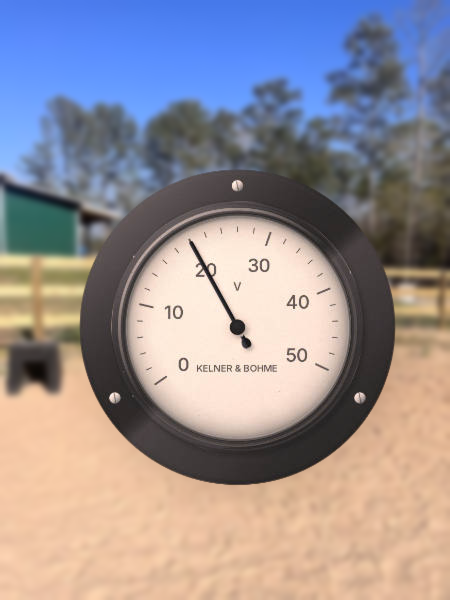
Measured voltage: 20 V
